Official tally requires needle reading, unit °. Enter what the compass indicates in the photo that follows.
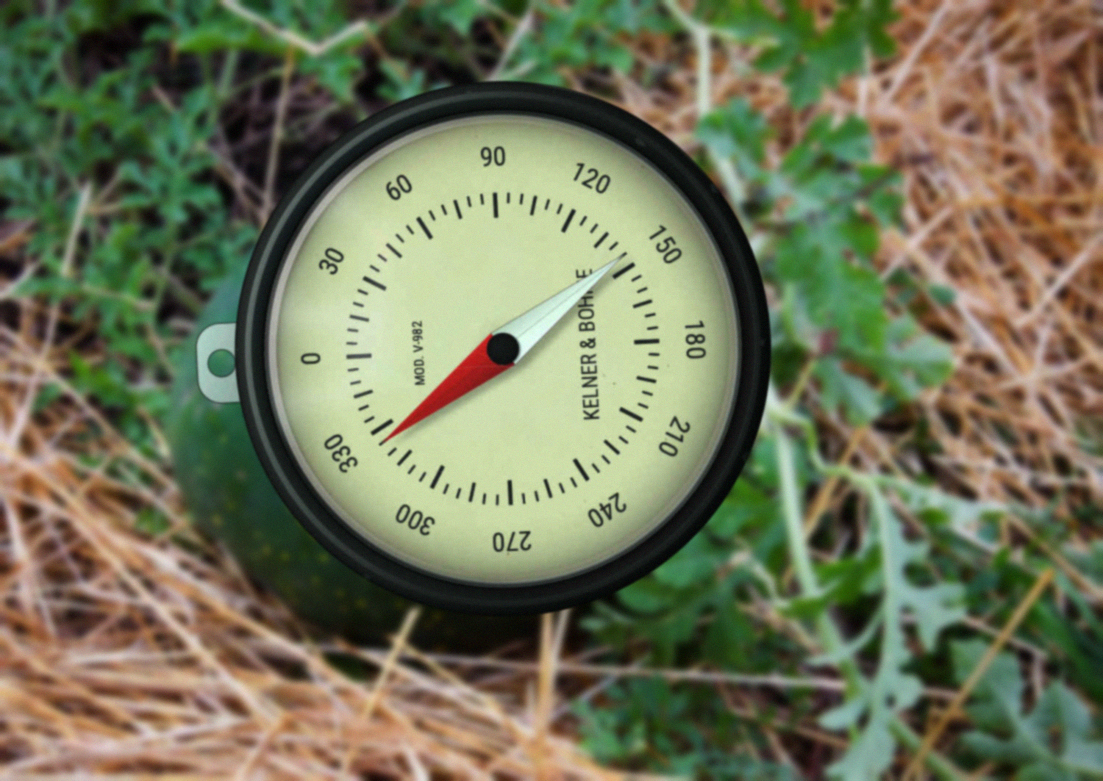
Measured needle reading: 325 °
